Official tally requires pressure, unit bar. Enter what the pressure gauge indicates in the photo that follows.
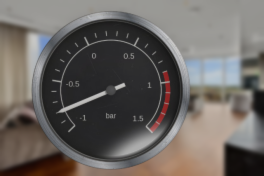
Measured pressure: -0.8 bar
